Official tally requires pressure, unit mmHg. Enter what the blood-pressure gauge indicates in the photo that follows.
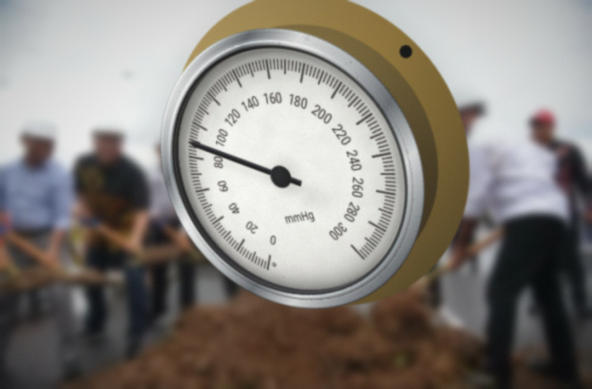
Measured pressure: 90 mmHg
